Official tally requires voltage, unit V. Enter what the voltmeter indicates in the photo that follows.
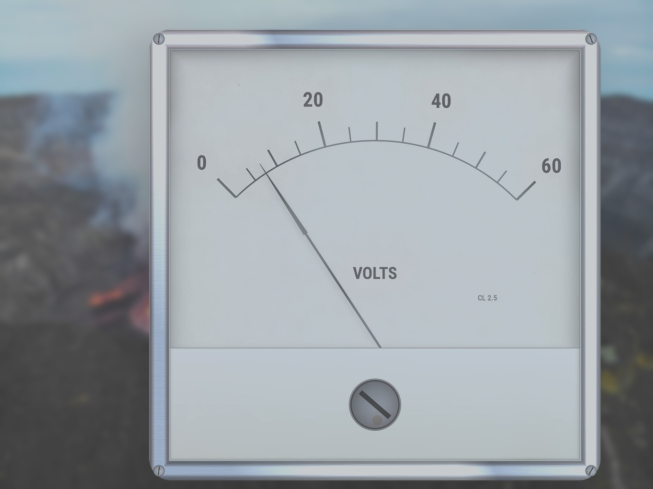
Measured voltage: 7.5 V
